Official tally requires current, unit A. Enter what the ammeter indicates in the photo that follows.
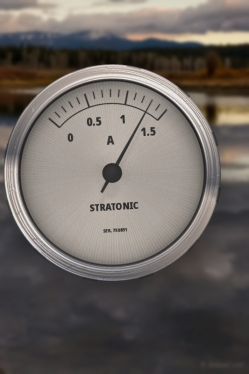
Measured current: 1.3 A
